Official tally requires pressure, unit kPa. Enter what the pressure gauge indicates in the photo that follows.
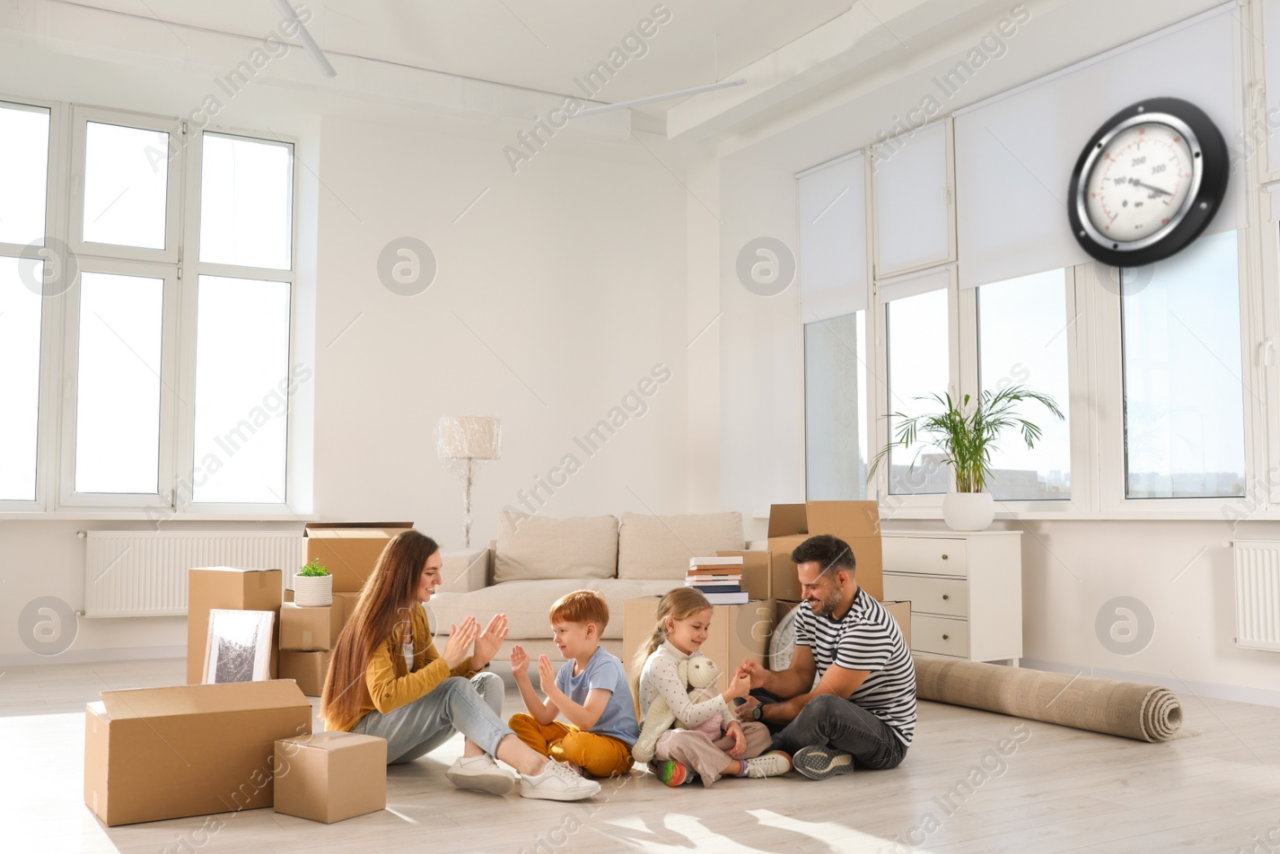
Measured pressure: 380 kPa
